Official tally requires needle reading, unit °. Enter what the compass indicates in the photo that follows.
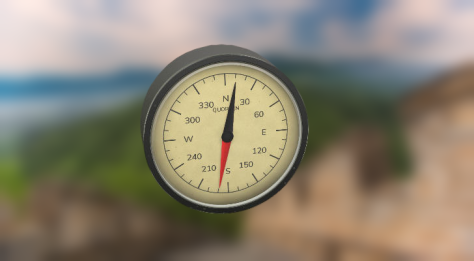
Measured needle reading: 190 °
